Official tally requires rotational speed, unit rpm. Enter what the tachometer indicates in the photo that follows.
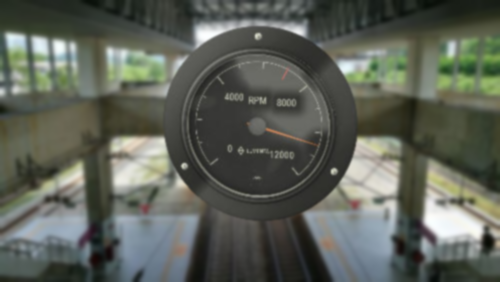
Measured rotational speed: 10500 rpm
